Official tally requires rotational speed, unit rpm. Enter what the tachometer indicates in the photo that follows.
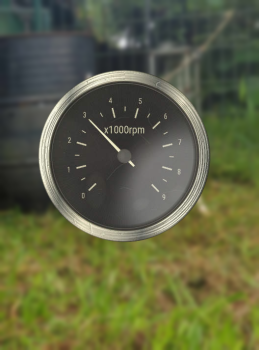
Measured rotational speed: 3000 rpm
